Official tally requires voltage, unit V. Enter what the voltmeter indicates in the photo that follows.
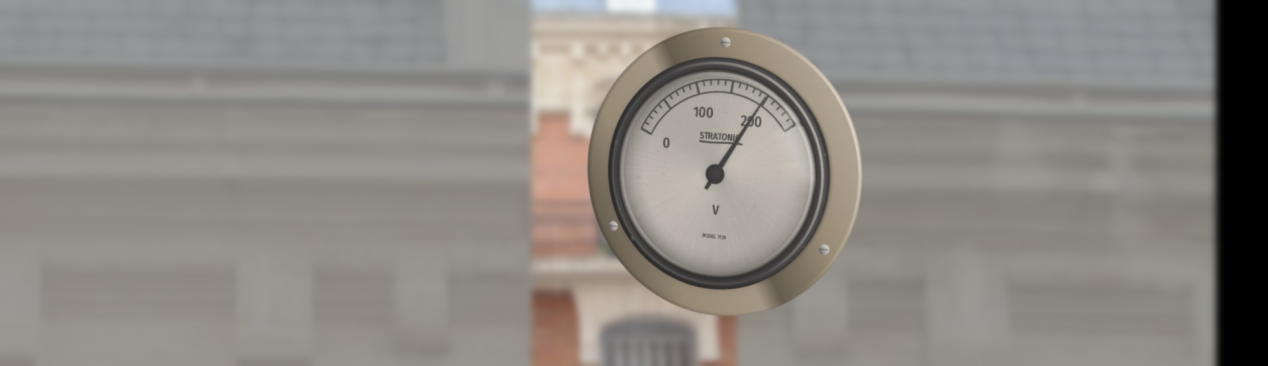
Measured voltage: 200 V
